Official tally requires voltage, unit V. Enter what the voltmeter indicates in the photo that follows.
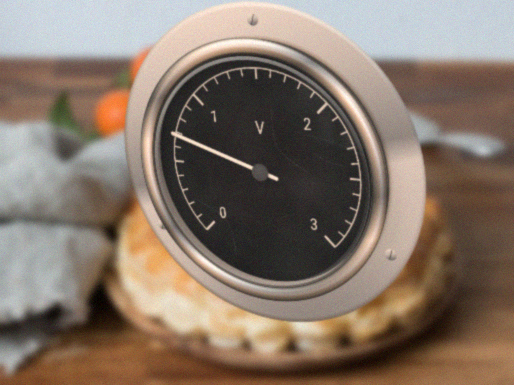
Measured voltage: 0.7 V
